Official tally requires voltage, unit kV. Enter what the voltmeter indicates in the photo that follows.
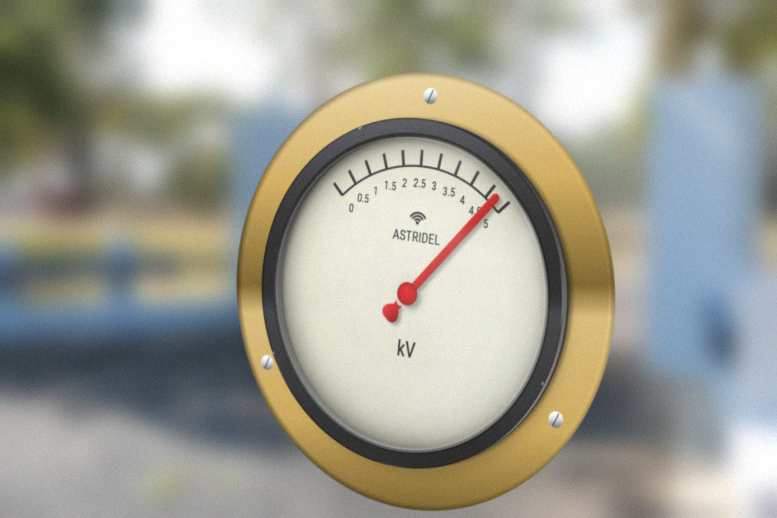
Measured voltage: 4.75 kV
